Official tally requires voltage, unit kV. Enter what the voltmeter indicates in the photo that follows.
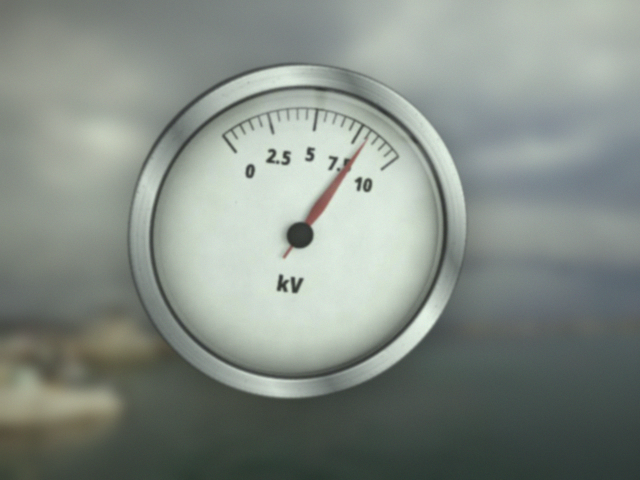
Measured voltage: 8 kV
